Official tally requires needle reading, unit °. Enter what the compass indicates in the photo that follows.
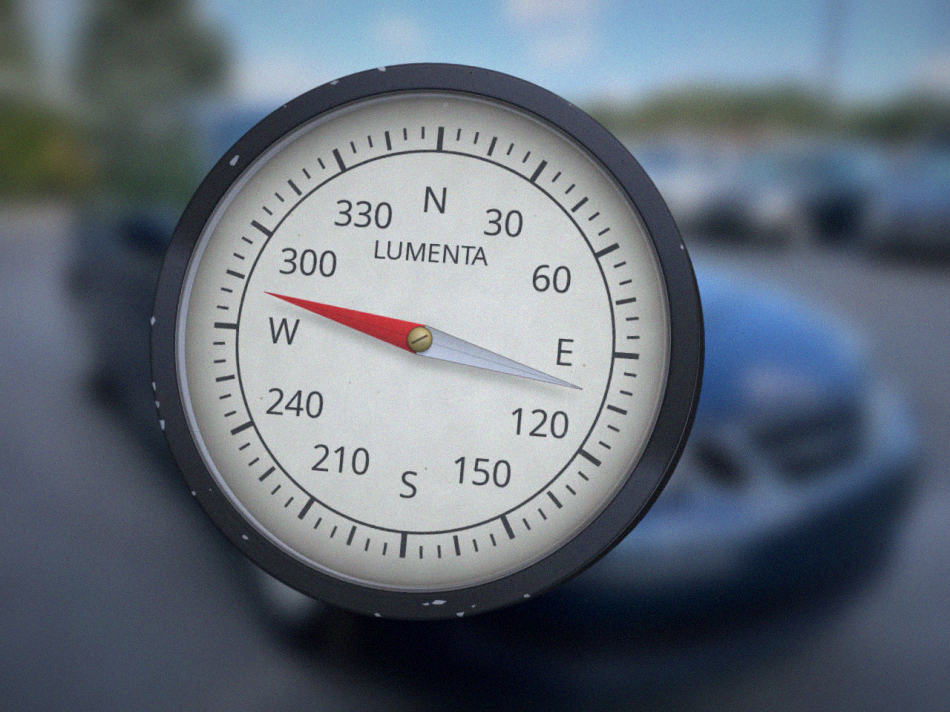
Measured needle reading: 282.5 °
